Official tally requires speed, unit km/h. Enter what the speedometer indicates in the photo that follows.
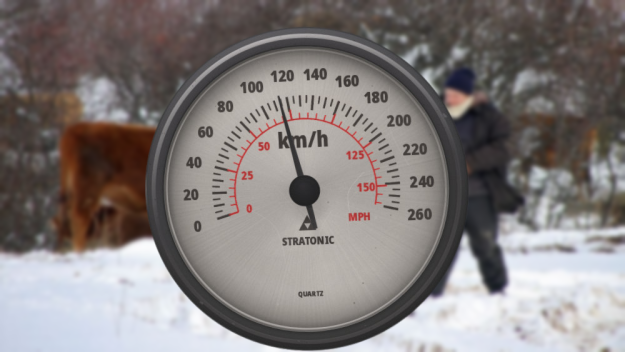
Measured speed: 115 km/h
